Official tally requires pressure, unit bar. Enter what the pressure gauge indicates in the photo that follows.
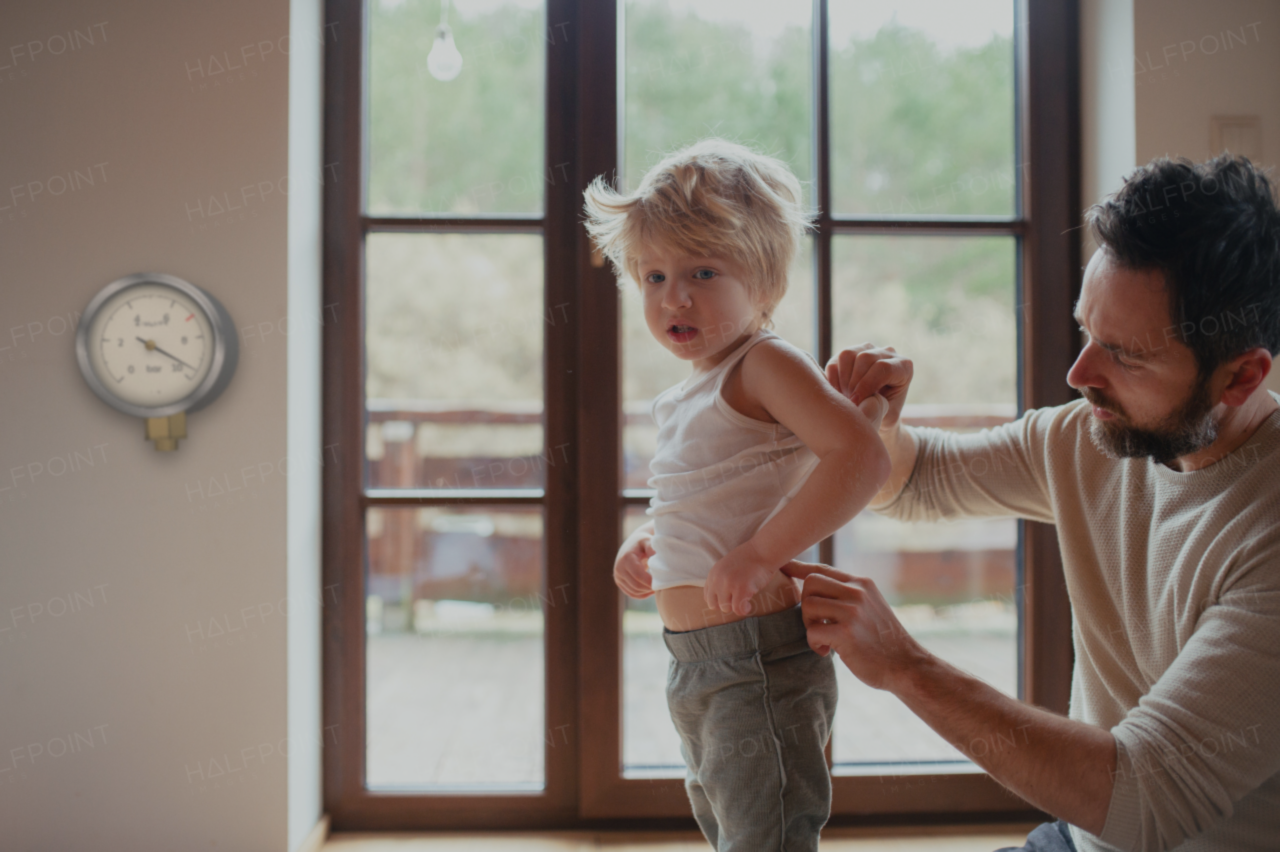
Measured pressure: 9.5 bar
